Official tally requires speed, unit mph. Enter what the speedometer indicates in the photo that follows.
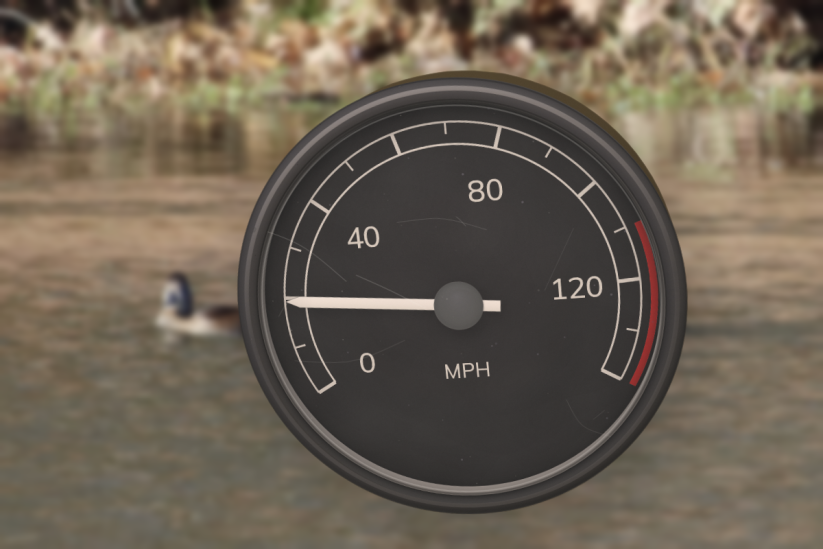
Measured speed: 20 mph
